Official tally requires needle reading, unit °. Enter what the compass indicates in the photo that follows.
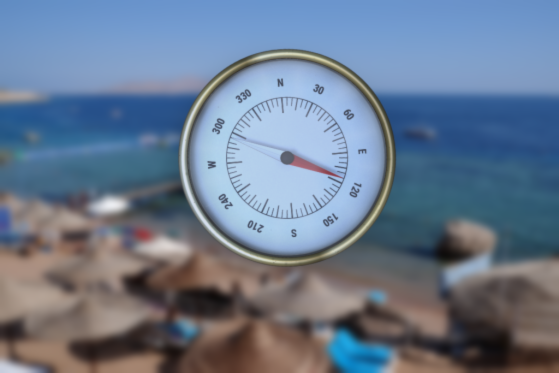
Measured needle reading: 115 °
